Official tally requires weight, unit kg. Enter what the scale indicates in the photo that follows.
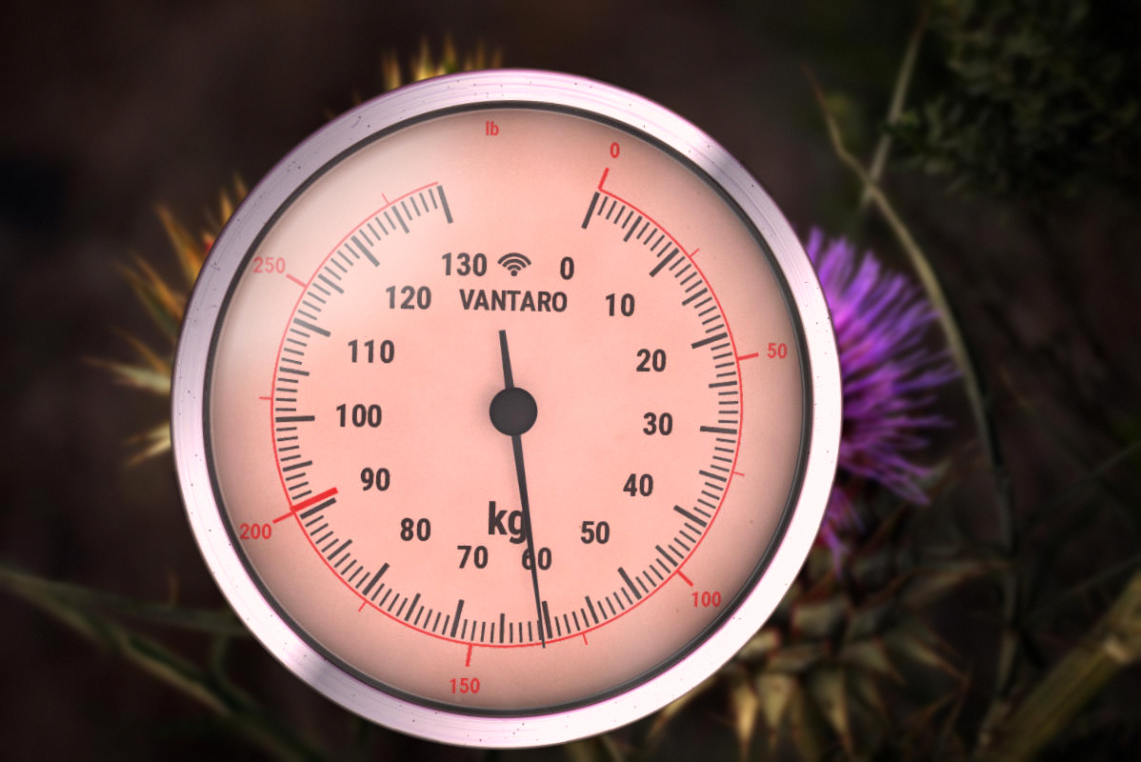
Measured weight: 61 kg
